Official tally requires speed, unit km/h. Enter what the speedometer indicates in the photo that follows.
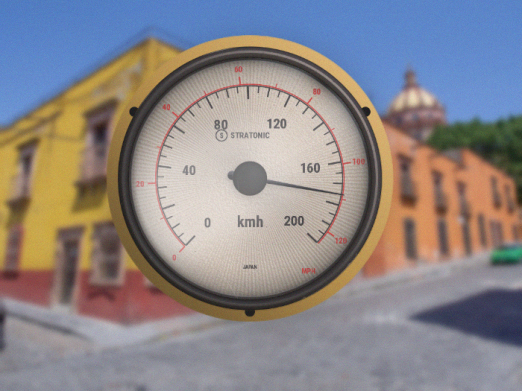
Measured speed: 175 km/h
